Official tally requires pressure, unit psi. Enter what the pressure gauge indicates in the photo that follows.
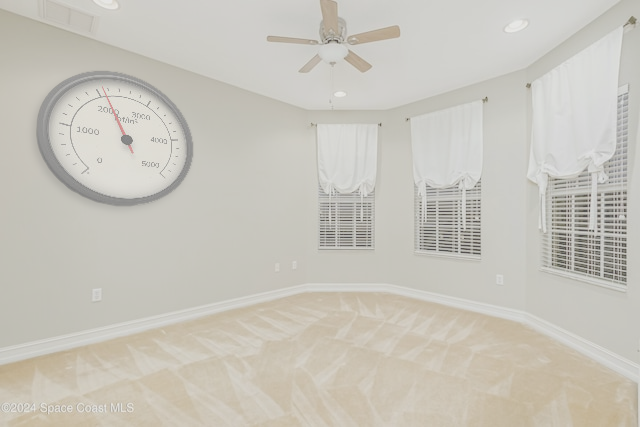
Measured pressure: 2100 psi
